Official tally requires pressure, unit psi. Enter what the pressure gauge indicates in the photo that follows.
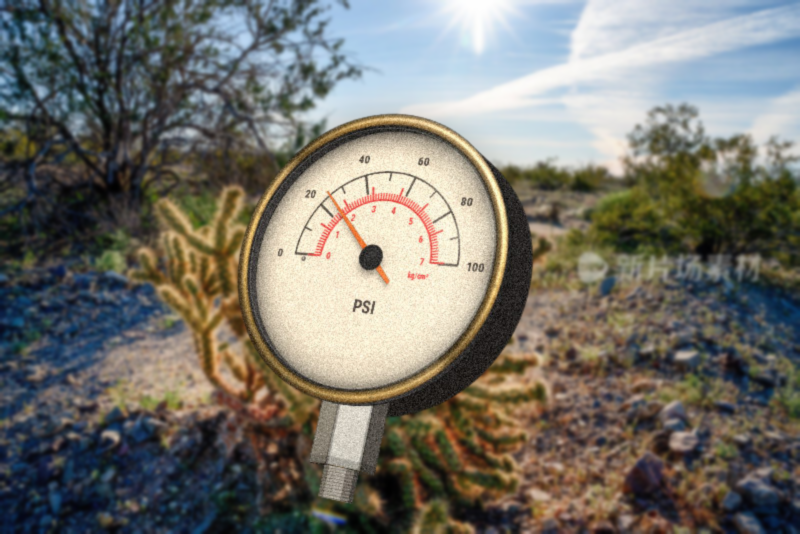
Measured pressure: 25 psi
